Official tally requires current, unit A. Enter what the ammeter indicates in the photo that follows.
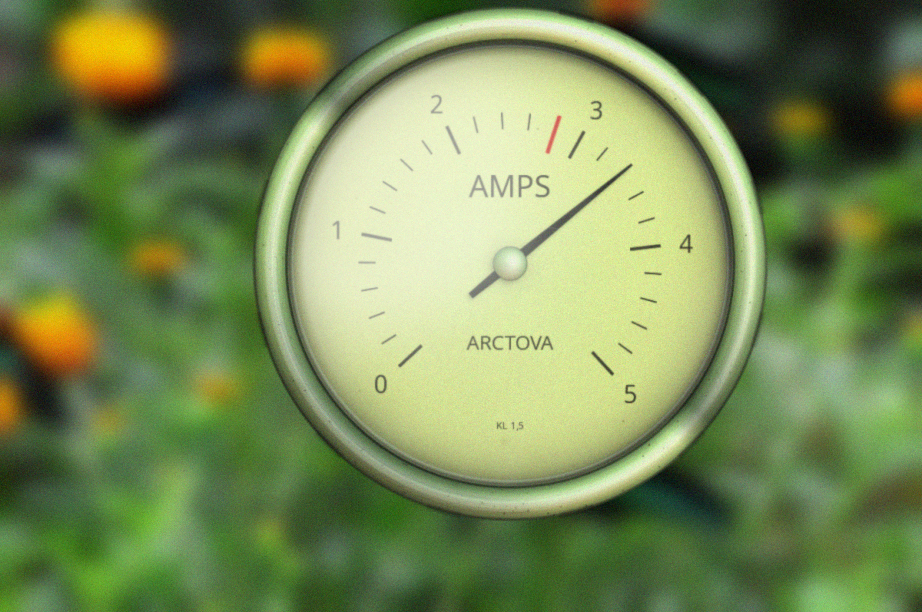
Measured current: 3.4 A
